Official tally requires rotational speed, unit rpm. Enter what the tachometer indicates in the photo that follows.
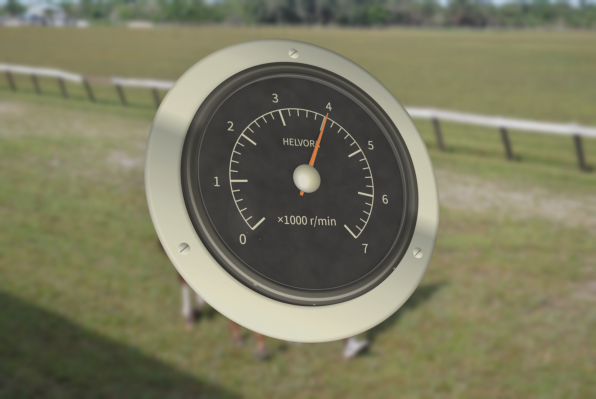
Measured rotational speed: 4000 rpm
